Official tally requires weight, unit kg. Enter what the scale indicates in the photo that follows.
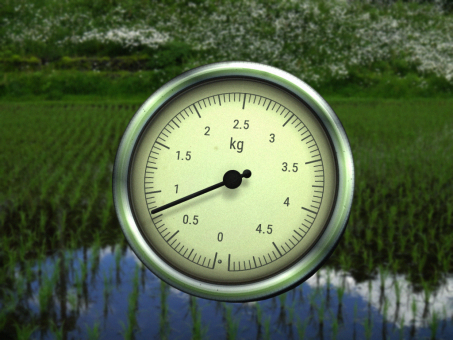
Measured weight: 0.8 kg
